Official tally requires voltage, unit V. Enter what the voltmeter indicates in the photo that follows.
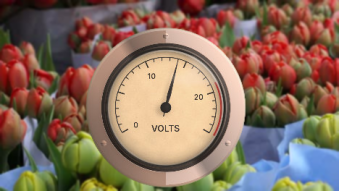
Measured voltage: 14 V
